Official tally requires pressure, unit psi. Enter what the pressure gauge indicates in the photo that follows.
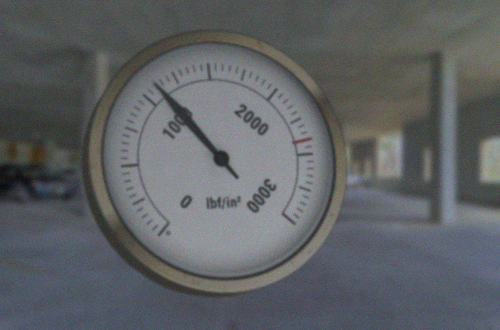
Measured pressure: 1100 psi
